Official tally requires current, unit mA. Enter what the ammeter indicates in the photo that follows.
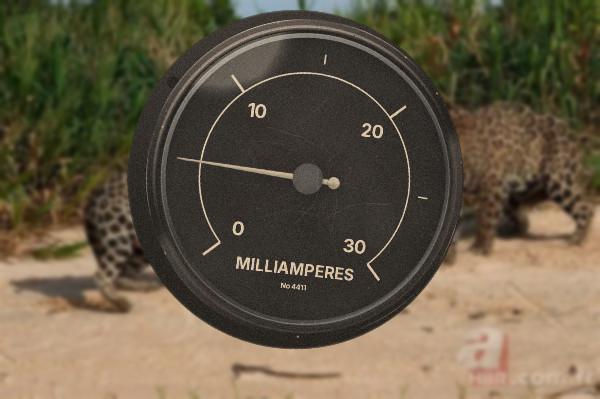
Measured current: 5 mA
